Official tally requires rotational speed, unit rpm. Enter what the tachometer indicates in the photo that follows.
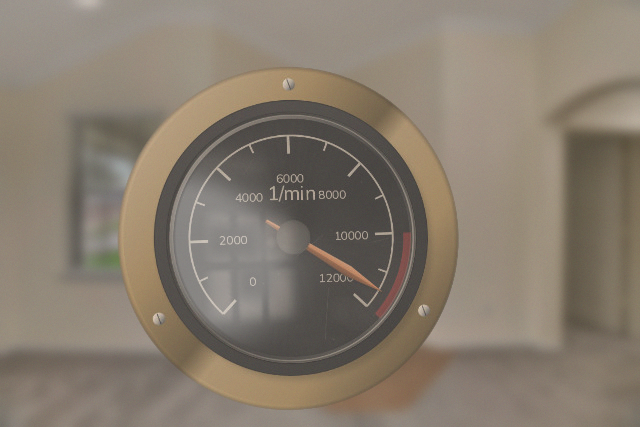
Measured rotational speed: 11500 rpm
